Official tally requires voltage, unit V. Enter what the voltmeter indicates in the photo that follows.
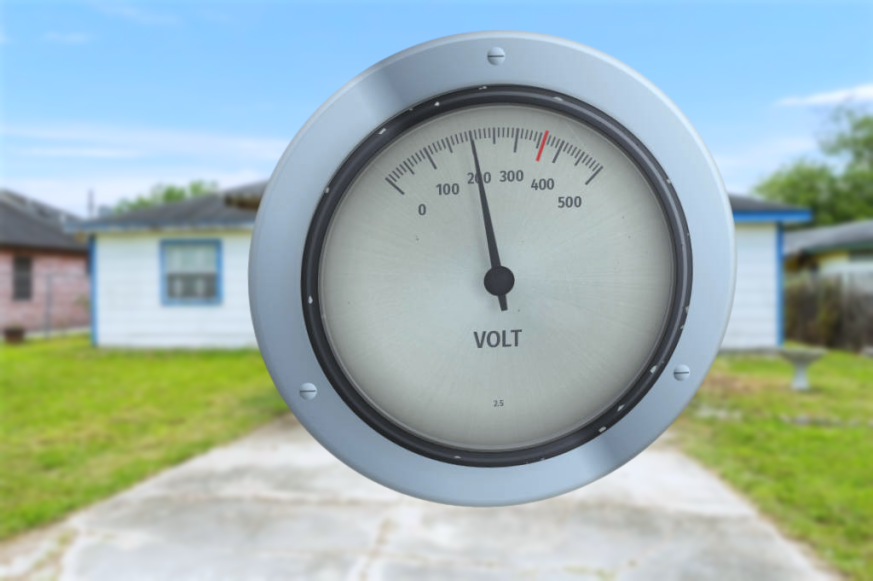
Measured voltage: 200 V
